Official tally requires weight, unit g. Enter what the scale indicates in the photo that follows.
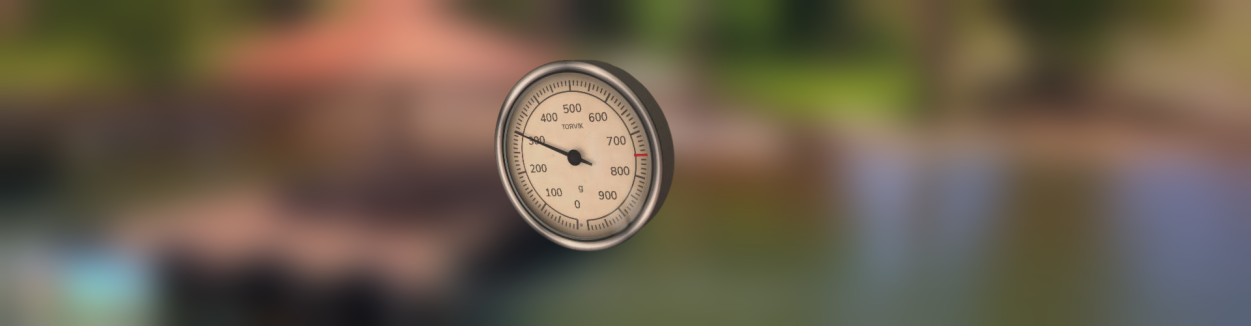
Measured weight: 300 g
